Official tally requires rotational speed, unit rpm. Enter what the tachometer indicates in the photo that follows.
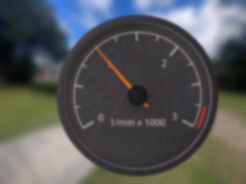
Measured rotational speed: 1000 rpm
